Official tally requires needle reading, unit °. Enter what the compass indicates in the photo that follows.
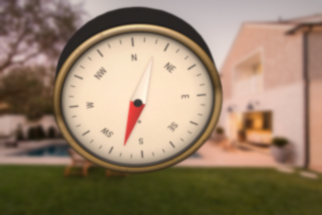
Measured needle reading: 200 °
